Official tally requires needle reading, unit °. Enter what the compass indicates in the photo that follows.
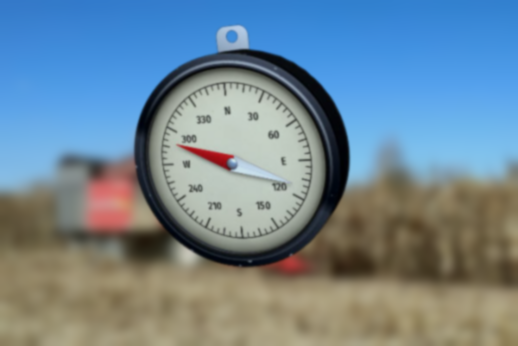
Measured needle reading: 290 °
